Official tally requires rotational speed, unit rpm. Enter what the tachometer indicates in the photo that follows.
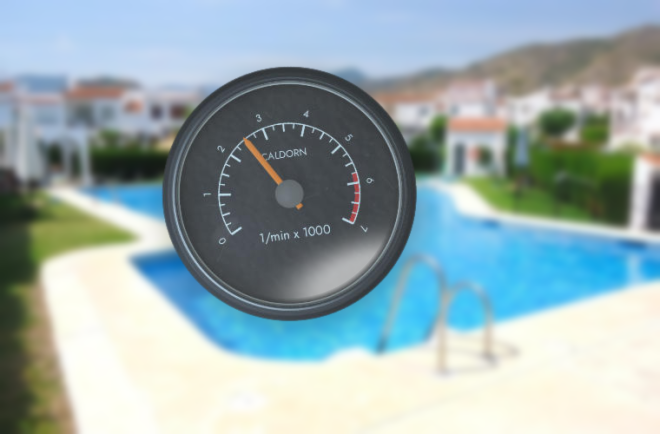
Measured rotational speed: 2500 rpm
